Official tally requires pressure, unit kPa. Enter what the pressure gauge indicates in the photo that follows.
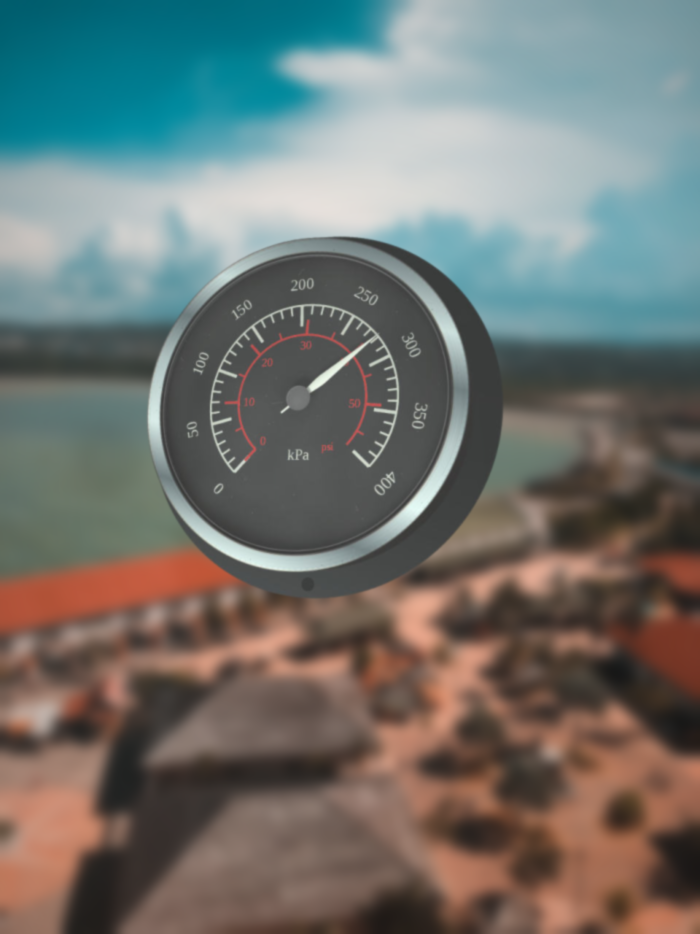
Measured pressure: 280 kPa
